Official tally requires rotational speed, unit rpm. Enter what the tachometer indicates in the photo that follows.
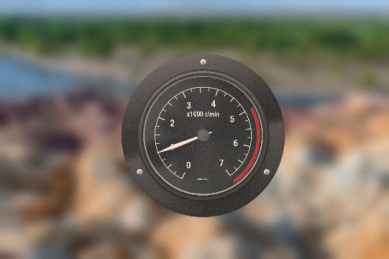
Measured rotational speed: 1000 rpm
